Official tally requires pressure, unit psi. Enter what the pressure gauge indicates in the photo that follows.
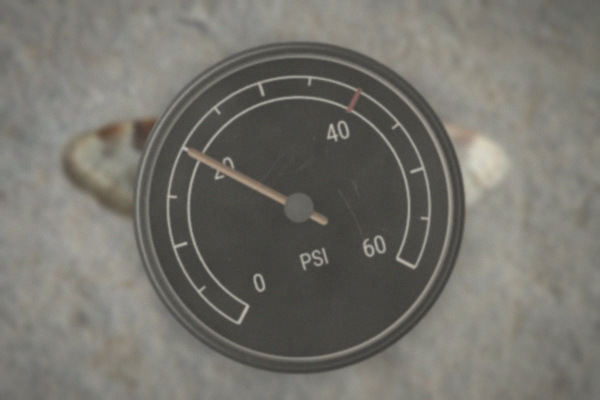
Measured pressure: 20 psi
